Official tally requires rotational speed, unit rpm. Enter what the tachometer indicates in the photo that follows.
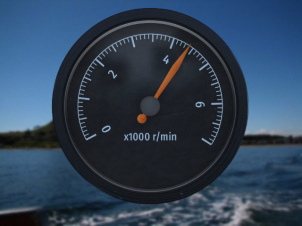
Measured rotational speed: 4400 rpm
